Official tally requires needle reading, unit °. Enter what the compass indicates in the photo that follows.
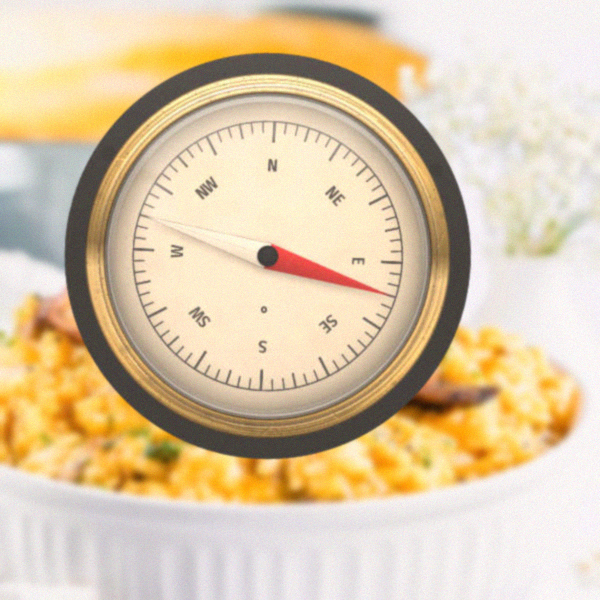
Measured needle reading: 105 °
